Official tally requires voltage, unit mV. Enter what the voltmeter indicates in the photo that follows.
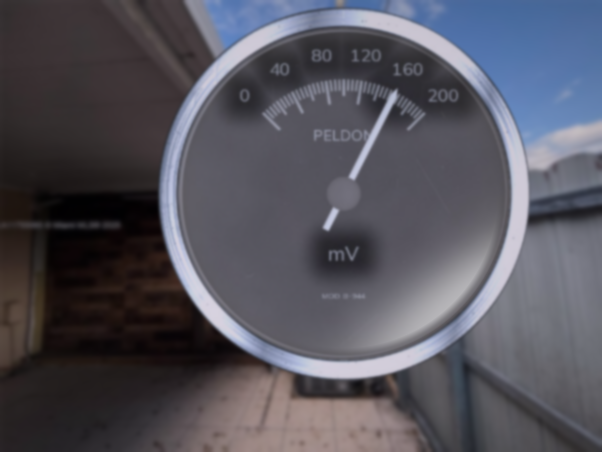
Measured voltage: 160 mV
